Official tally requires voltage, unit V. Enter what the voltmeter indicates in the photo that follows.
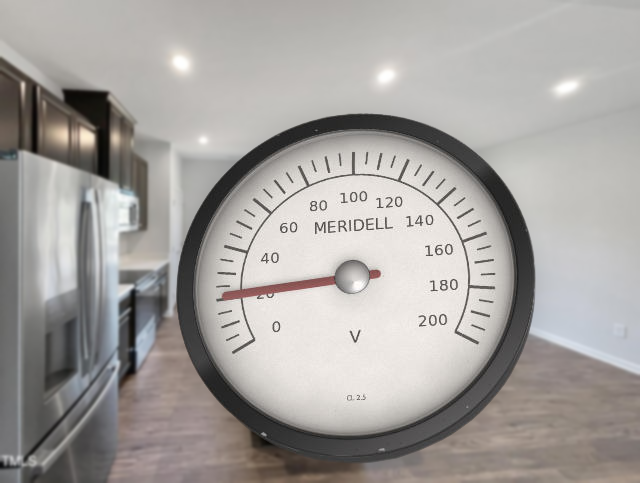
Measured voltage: 20 V
